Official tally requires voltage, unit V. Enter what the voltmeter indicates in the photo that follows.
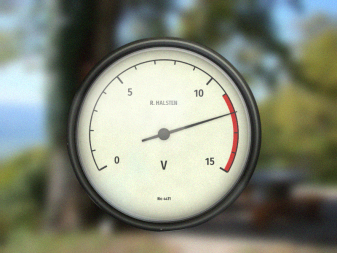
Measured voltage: 12 V
